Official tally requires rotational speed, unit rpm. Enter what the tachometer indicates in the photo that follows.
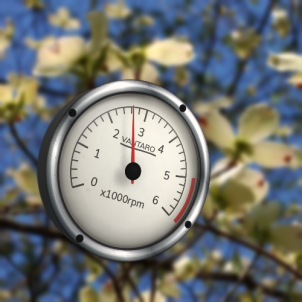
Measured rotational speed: 2600 rpm
